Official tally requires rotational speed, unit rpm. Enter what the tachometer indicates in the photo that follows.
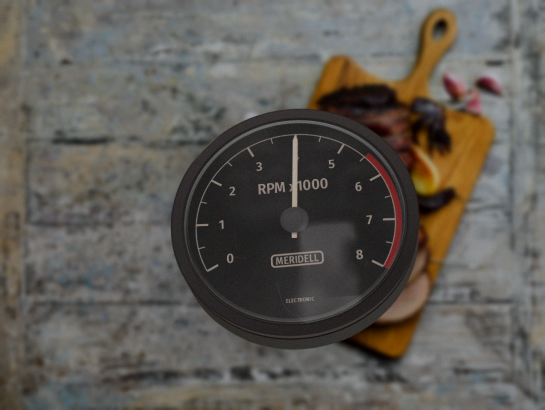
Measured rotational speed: 4000 rpm
